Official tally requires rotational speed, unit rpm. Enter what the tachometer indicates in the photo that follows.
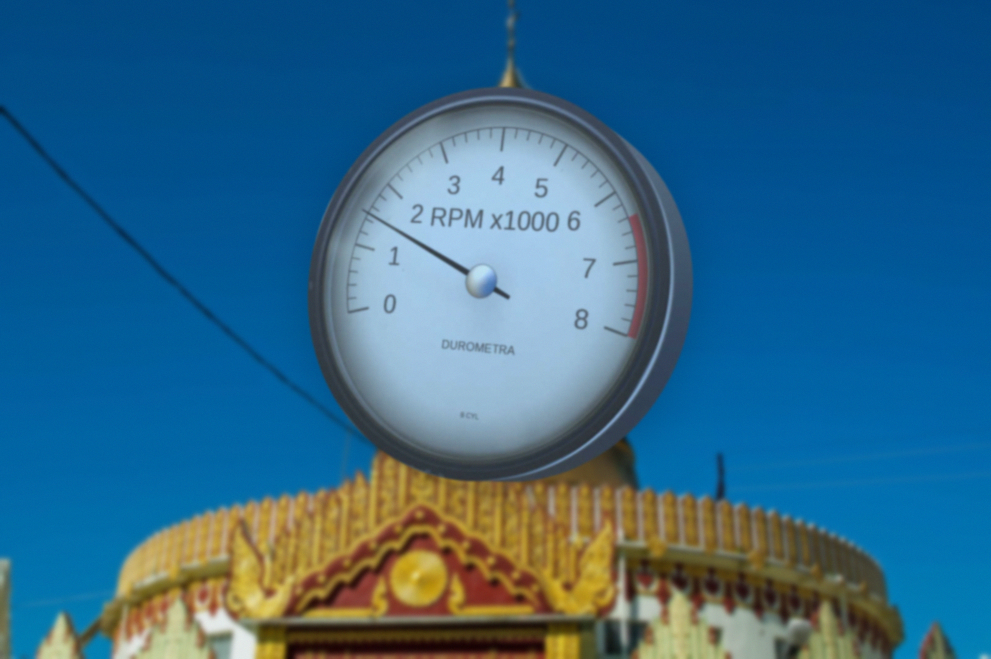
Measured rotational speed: 1500 rpm
